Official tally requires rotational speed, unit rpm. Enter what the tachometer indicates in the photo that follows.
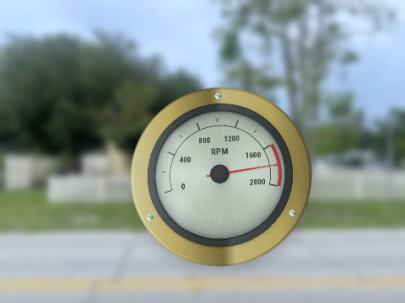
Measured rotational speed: 1800 rpm
